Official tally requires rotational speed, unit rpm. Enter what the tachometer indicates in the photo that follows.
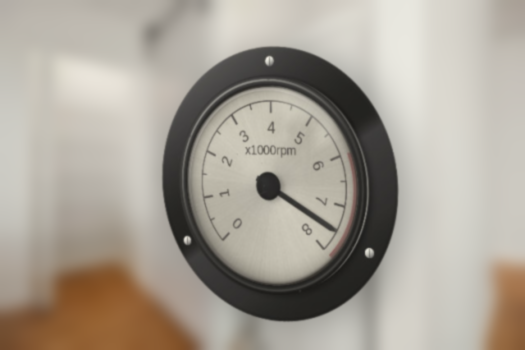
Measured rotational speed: 7500 rpm
